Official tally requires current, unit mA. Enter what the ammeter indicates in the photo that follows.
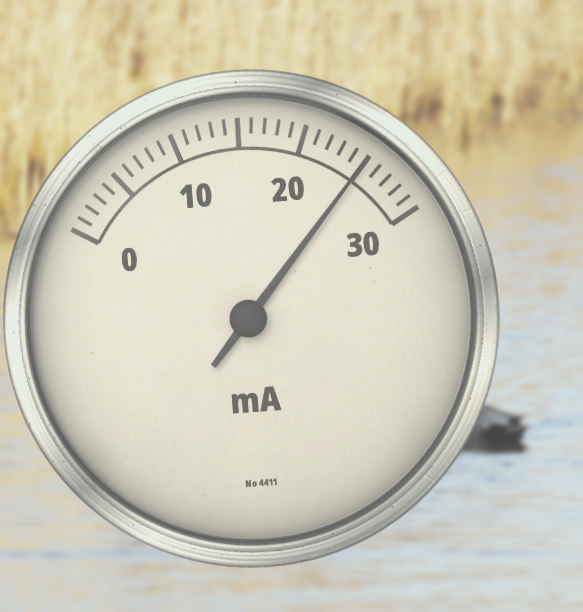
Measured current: 25 mA
